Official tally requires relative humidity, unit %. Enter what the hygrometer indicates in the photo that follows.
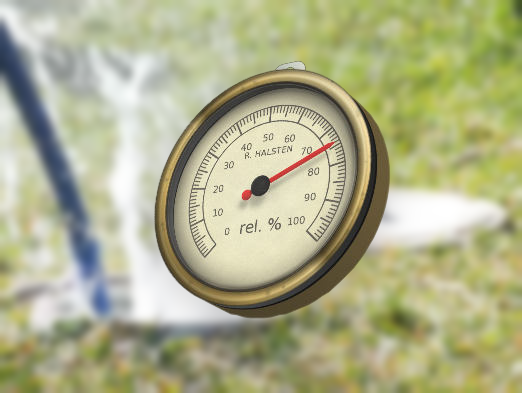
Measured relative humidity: 75 %
